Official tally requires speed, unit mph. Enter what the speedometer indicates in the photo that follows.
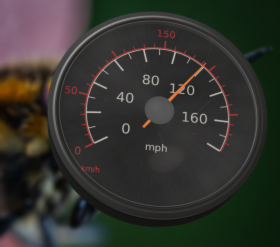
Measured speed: 120 mph
